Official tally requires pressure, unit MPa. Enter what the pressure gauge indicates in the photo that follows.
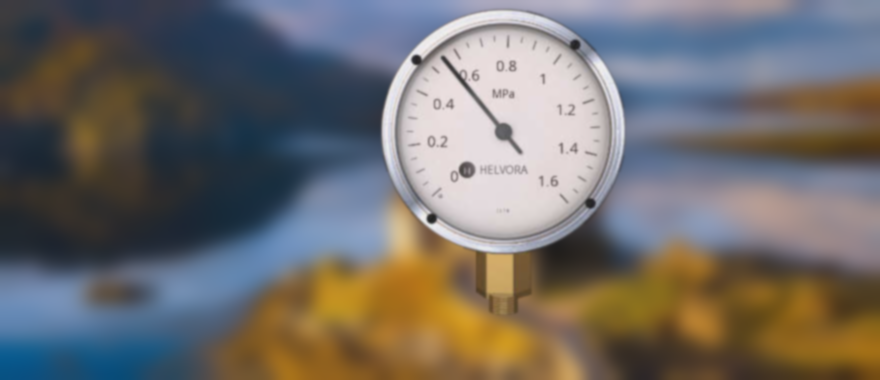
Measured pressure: 0.55 MPa
